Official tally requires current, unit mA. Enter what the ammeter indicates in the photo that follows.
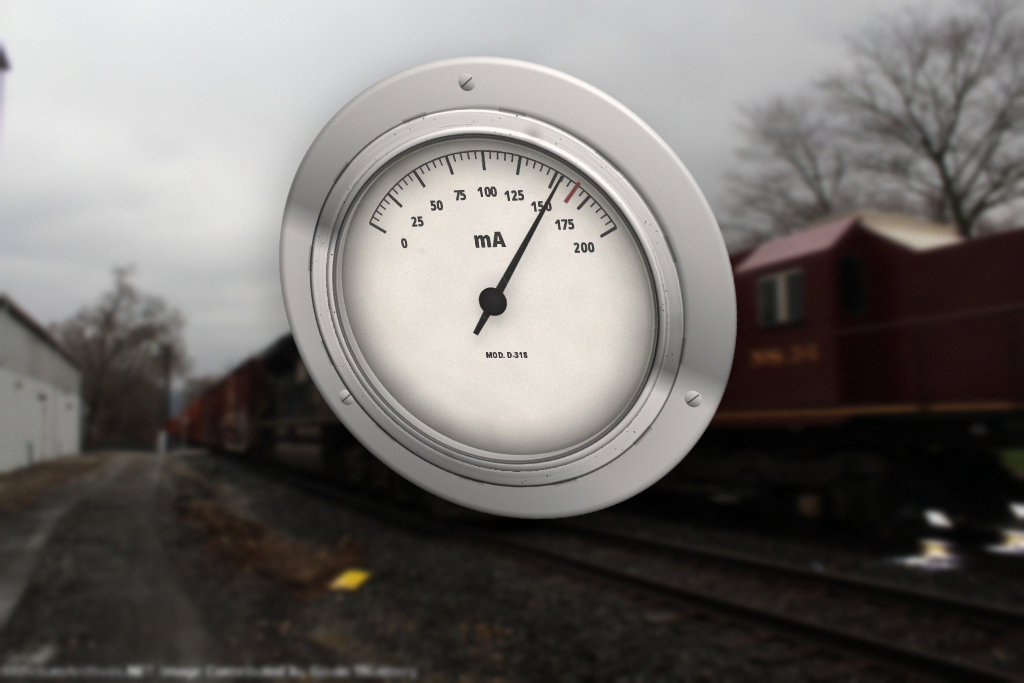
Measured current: 155 mA
